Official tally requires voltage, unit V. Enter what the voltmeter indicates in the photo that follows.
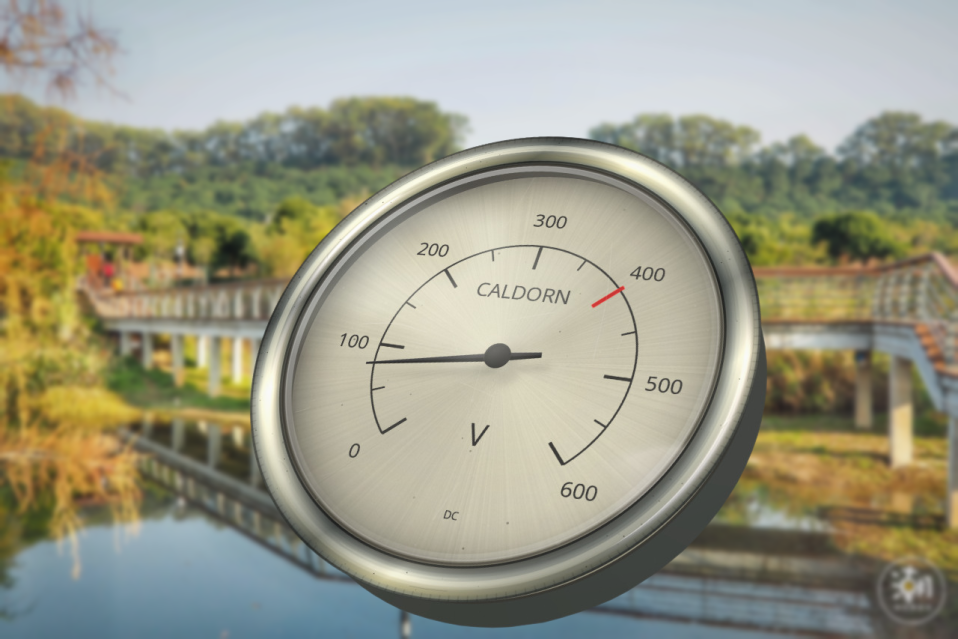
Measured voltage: 75 V
